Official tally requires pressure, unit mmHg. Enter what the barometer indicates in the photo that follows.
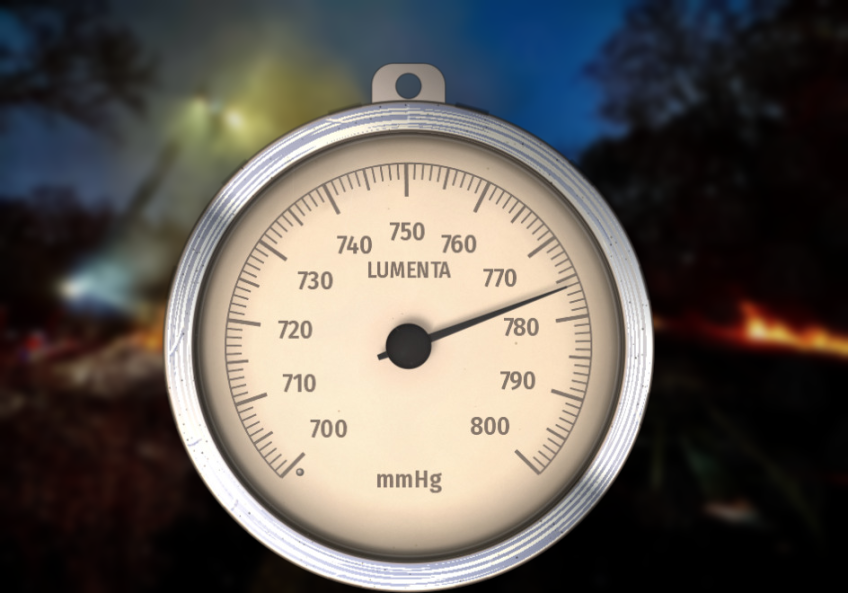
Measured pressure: 776 mmHg
